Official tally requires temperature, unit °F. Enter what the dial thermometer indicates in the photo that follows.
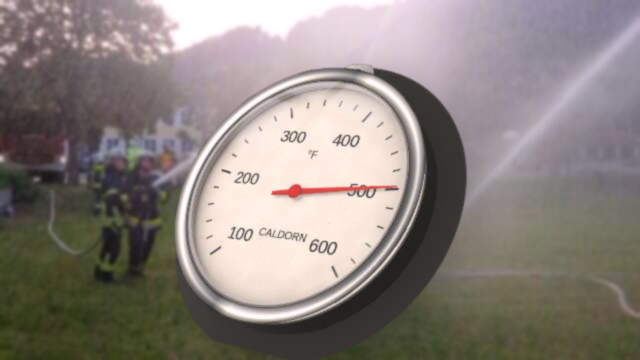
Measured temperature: 500 °F
